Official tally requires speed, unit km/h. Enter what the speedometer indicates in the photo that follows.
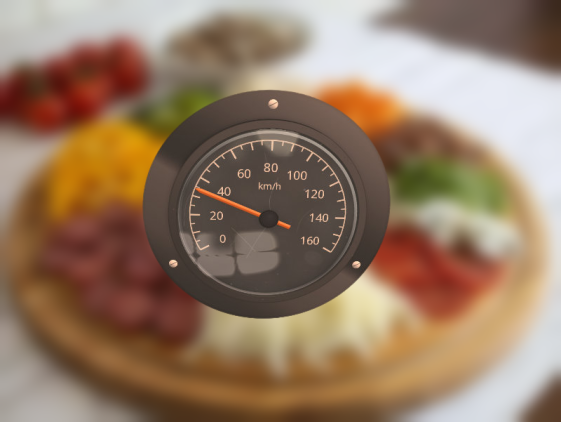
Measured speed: 35 km/h
